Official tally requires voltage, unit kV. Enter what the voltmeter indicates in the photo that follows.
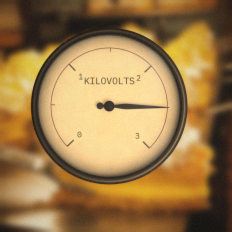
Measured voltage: 2.5 kV
